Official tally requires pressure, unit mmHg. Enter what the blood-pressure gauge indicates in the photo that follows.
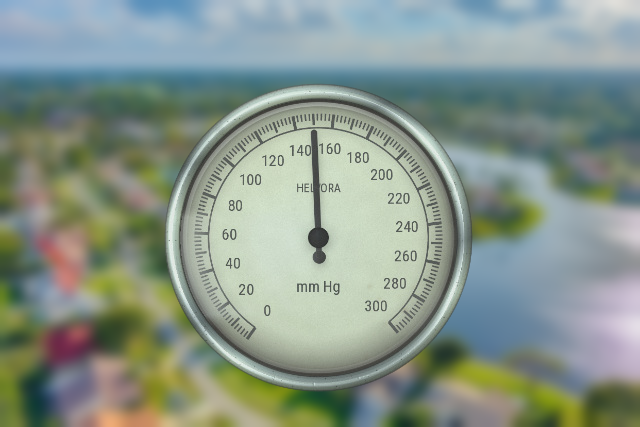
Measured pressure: 150 mmHg
